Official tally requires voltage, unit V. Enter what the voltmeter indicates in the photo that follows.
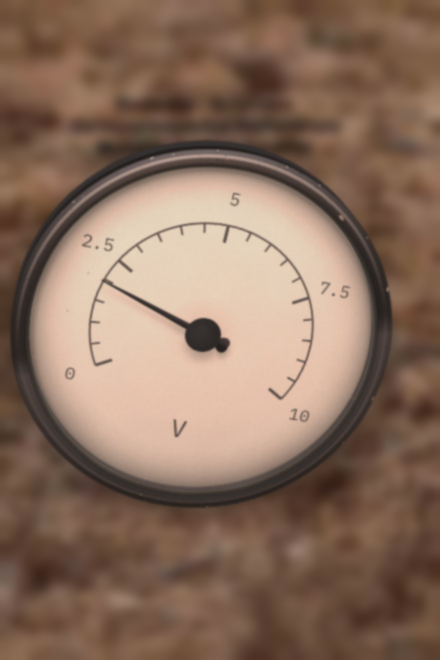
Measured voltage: 2 V
